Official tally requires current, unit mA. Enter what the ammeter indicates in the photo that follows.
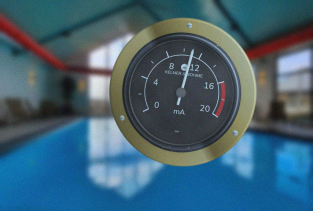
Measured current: 11 mA
